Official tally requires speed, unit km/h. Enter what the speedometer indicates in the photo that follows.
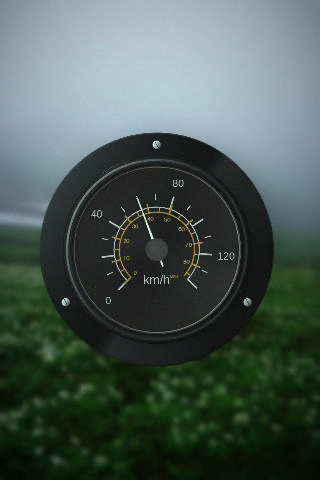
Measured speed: 60 km/h
